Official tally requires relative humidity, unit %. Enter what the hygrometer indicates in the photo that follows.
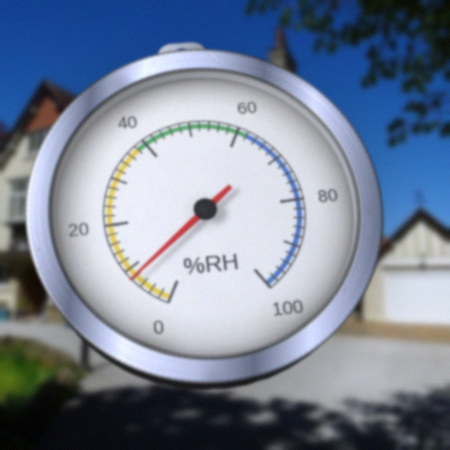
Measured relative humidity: 8 %
